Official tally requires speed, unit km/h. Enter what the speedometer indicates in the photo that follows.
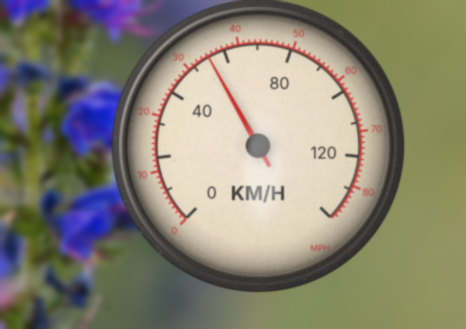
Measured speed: 55 km/h
